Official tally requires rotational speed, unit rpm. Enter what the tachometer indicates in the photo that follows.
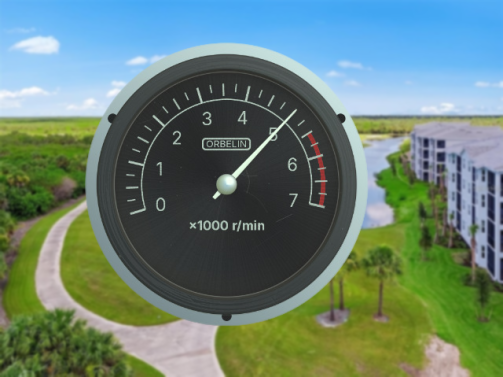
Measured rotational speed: 5000 rpm
